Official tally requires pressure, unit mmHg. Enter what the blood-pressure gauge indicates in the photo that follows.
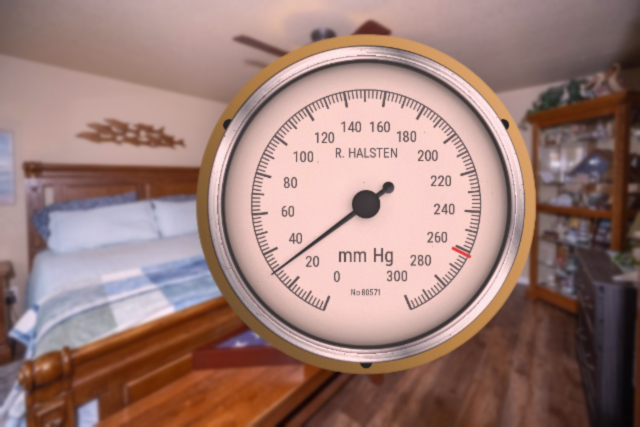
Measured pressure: 30 mmHg
